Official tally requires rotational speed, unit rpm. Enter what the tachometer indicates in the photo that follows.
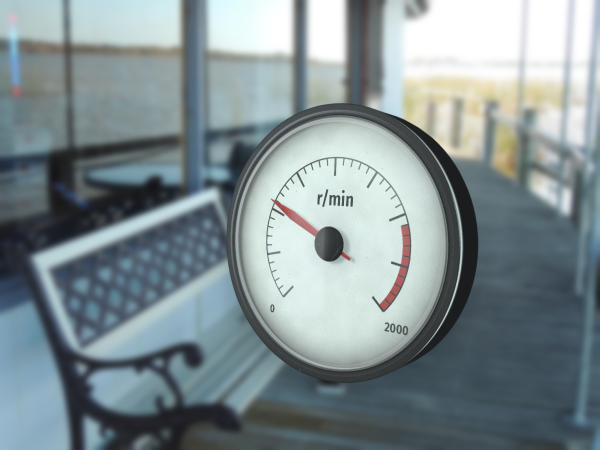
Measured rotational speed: 550 rpm
